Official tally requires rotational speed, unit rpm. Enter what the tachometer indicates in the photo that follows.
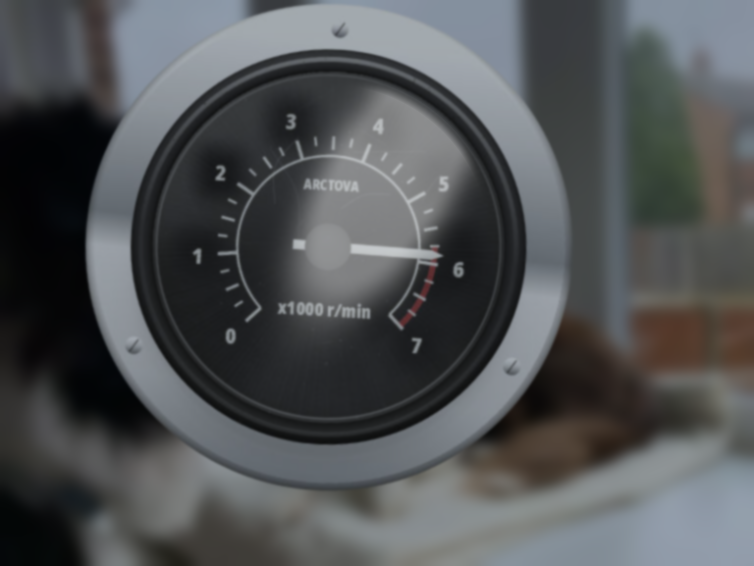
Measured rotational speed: 5875 rpm
